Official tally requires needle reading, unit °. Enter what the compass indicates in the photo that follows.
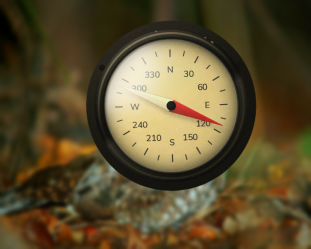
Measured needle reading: 112.5 °
